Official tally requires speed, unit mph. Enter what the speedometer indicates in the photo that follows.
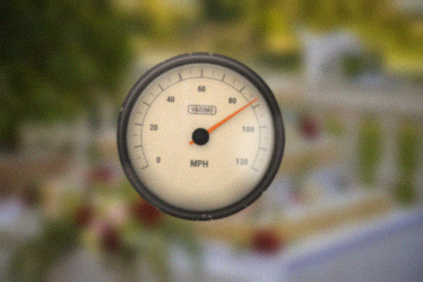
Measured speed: 87.5 mph
